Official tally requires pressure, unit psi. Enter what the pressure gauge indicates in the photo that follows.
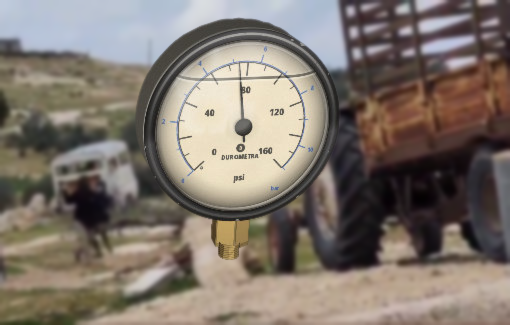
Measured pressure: 75 psi
